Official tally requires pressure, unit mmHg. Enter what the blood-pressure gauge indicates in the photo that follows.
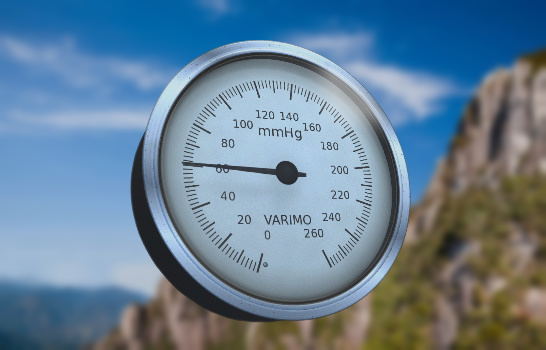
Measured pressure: 60 mmHg
